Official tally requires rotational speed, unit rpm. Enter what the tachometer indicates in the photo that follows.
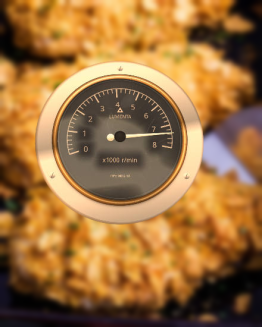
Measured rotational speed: 7400 rpm
